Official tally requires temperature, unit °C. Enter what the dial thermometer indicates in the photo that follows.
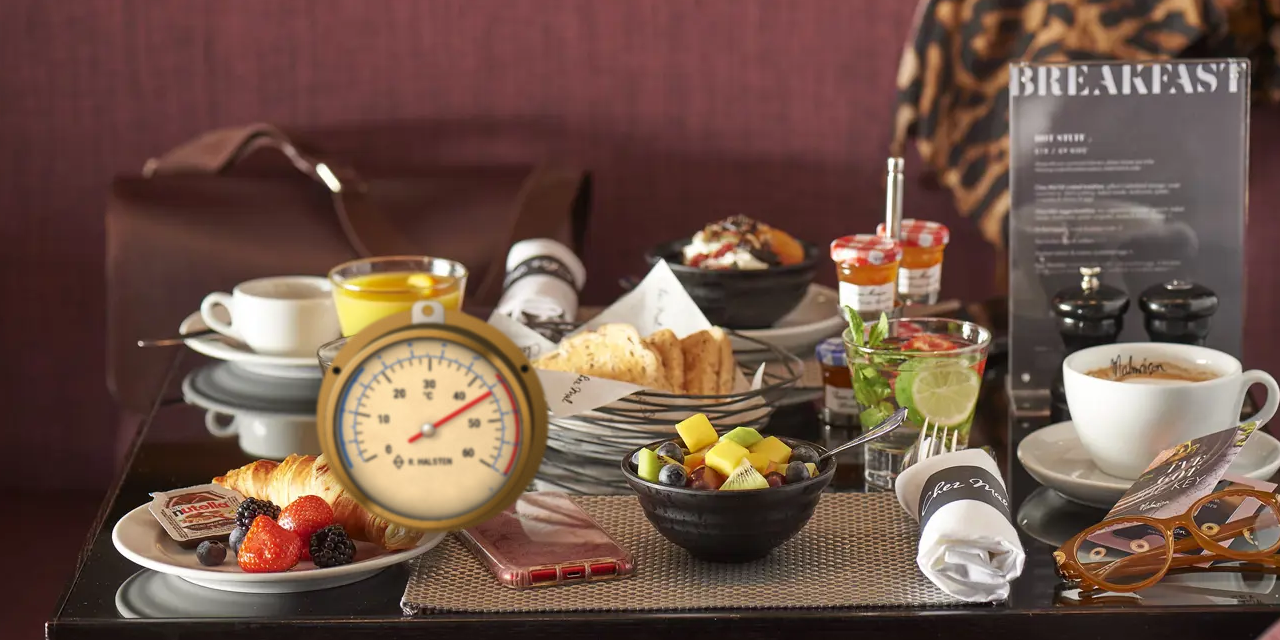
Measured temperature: 44 °C
